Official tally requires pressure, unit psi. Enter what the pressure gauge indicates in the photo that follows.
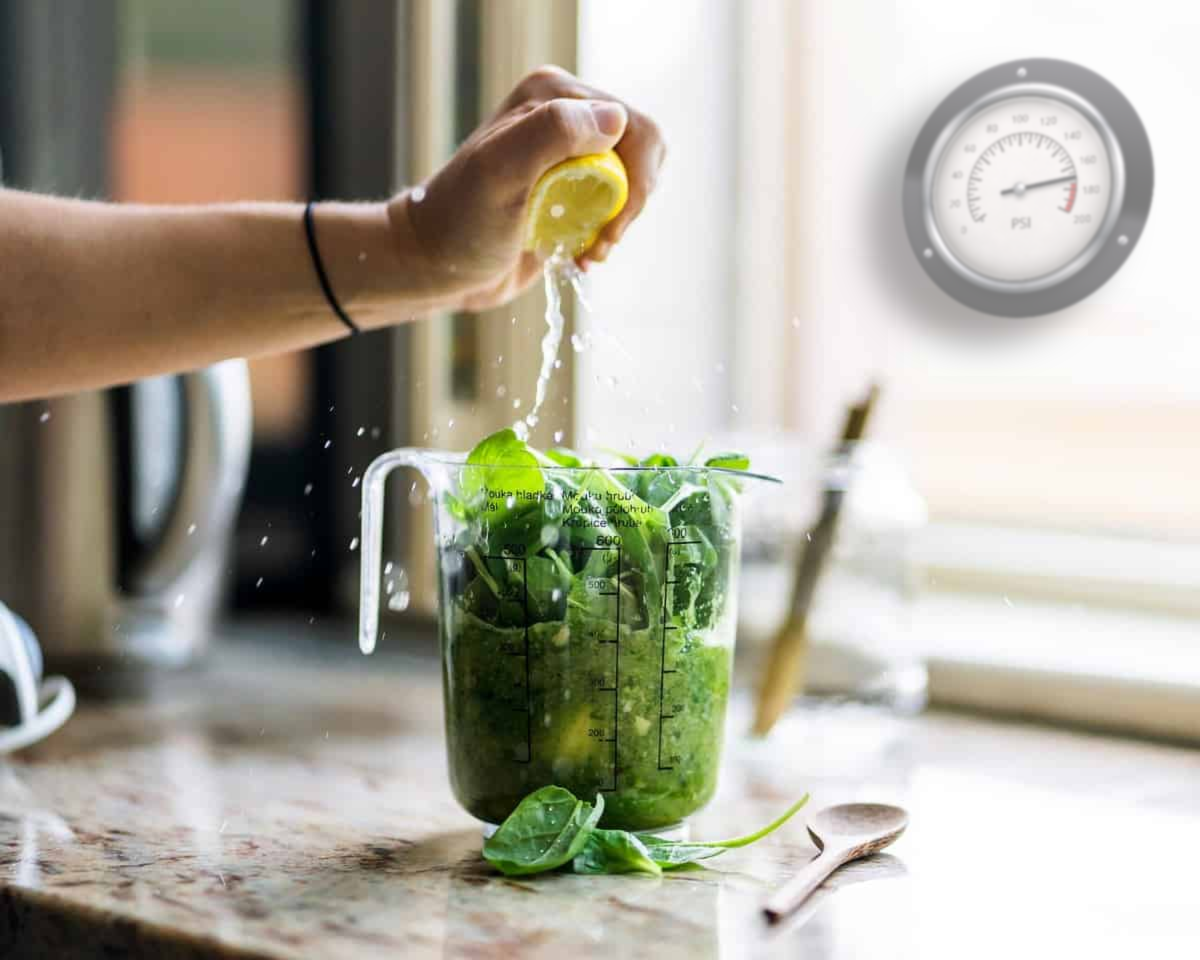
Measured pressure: 170 psi
